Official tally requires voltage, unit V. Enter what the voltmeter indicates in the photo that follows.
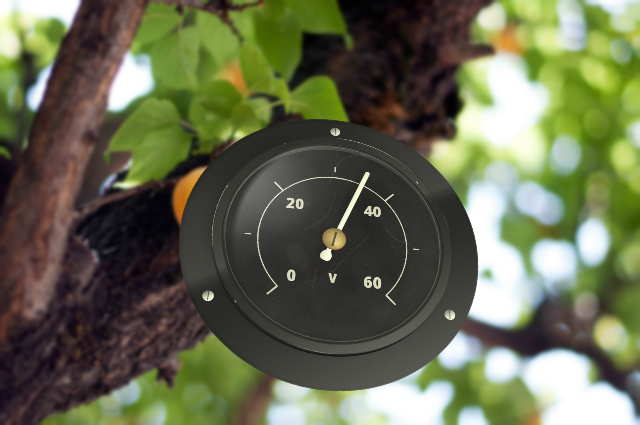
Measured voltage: 35 V
